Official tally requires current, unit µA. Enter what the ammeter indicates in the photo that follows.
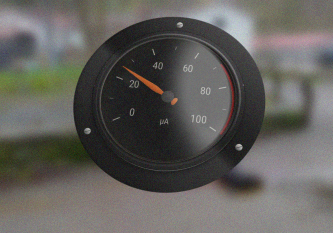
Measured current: 25 µA
